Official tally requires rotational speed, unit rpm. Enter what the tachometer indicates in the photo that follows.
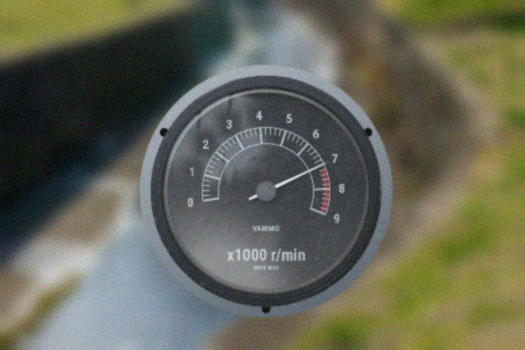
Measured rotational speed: 7000 rpm
